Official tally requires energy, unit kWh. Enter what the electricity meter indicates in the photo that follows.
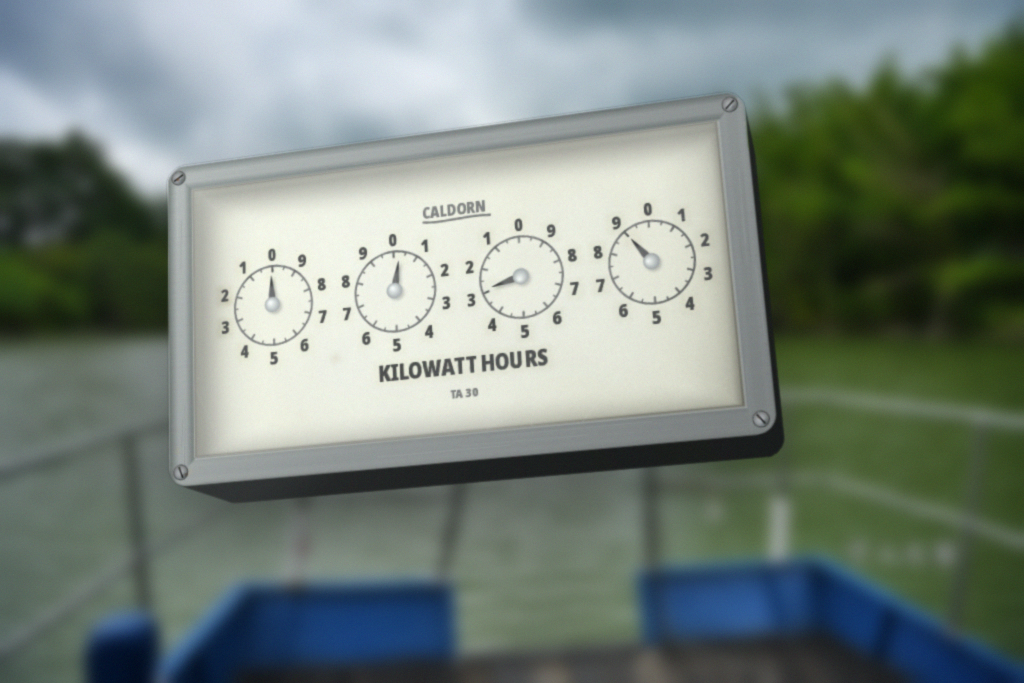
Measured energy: 29 kWh
